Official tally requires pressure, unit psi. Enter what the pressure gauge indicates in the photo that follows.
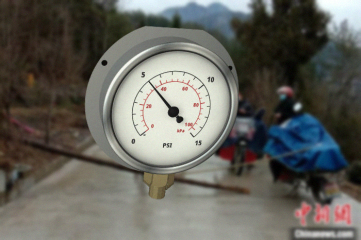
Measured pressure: 5 psi
